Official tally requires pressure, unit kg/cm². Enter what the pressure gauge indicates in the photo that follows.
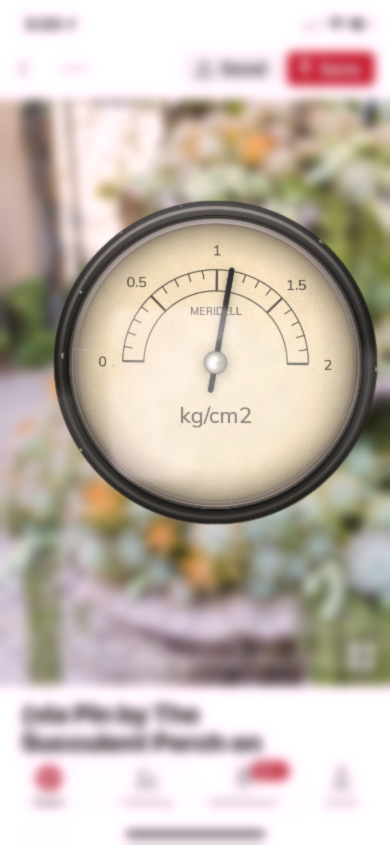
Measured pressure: 1.1 kg/cm²
